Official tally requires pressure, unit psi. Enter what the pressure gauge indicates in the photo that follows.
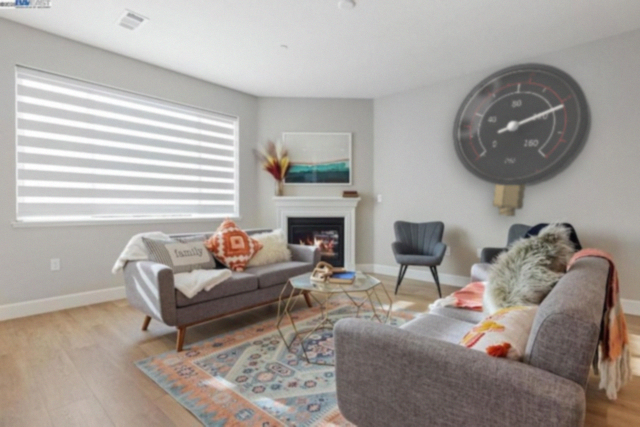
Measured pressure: 120 psi
